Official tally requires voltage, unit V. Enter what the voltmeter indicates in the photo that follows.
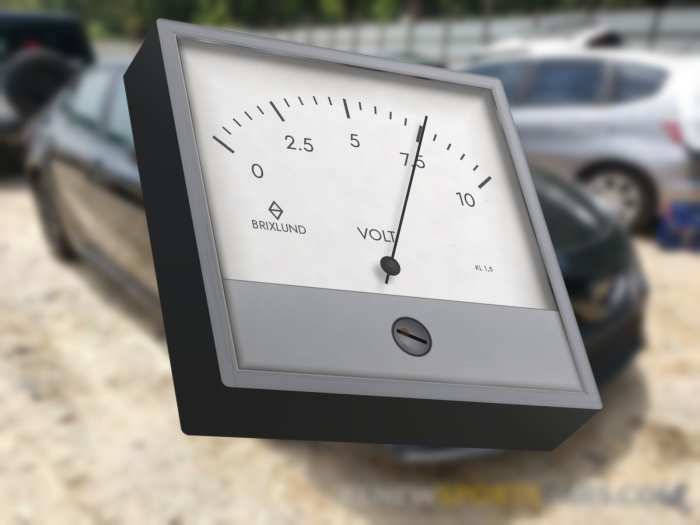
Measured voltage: 7.5 V
